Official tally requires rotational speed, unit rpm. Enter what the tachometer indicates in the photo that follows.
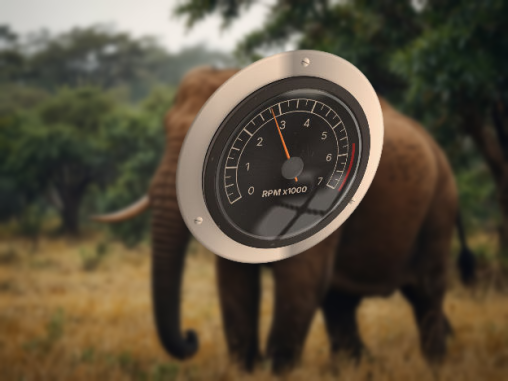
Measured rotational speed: 2750 rpm
